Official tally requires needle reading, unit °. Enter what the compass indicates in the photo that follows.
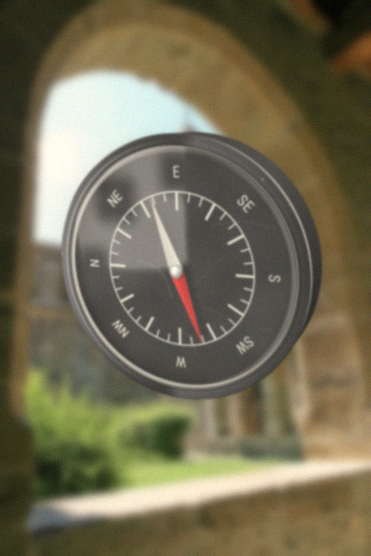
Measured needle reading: 250 °
